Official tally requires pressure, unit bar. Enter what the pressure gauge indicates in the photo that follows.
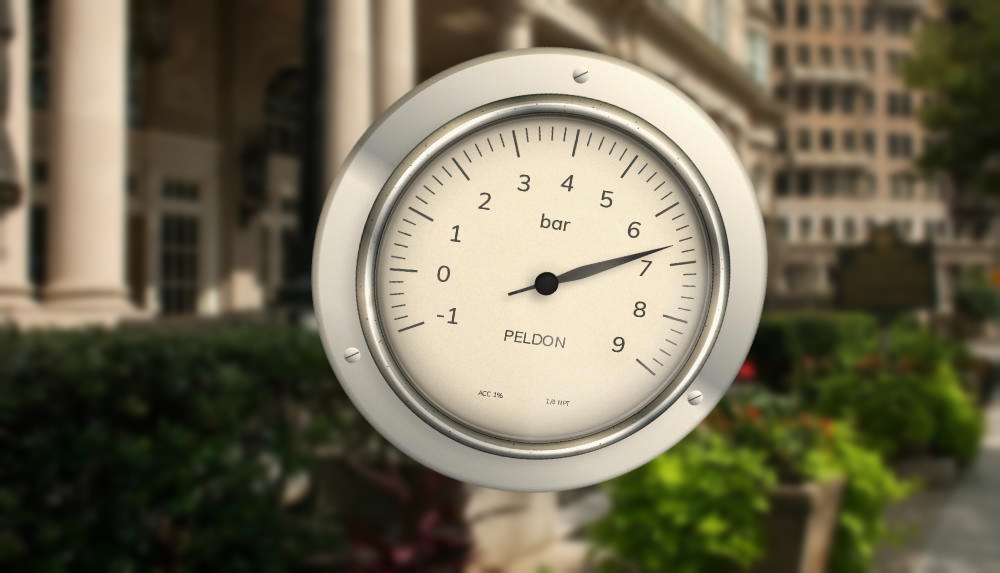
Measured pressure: 6.6 bar
